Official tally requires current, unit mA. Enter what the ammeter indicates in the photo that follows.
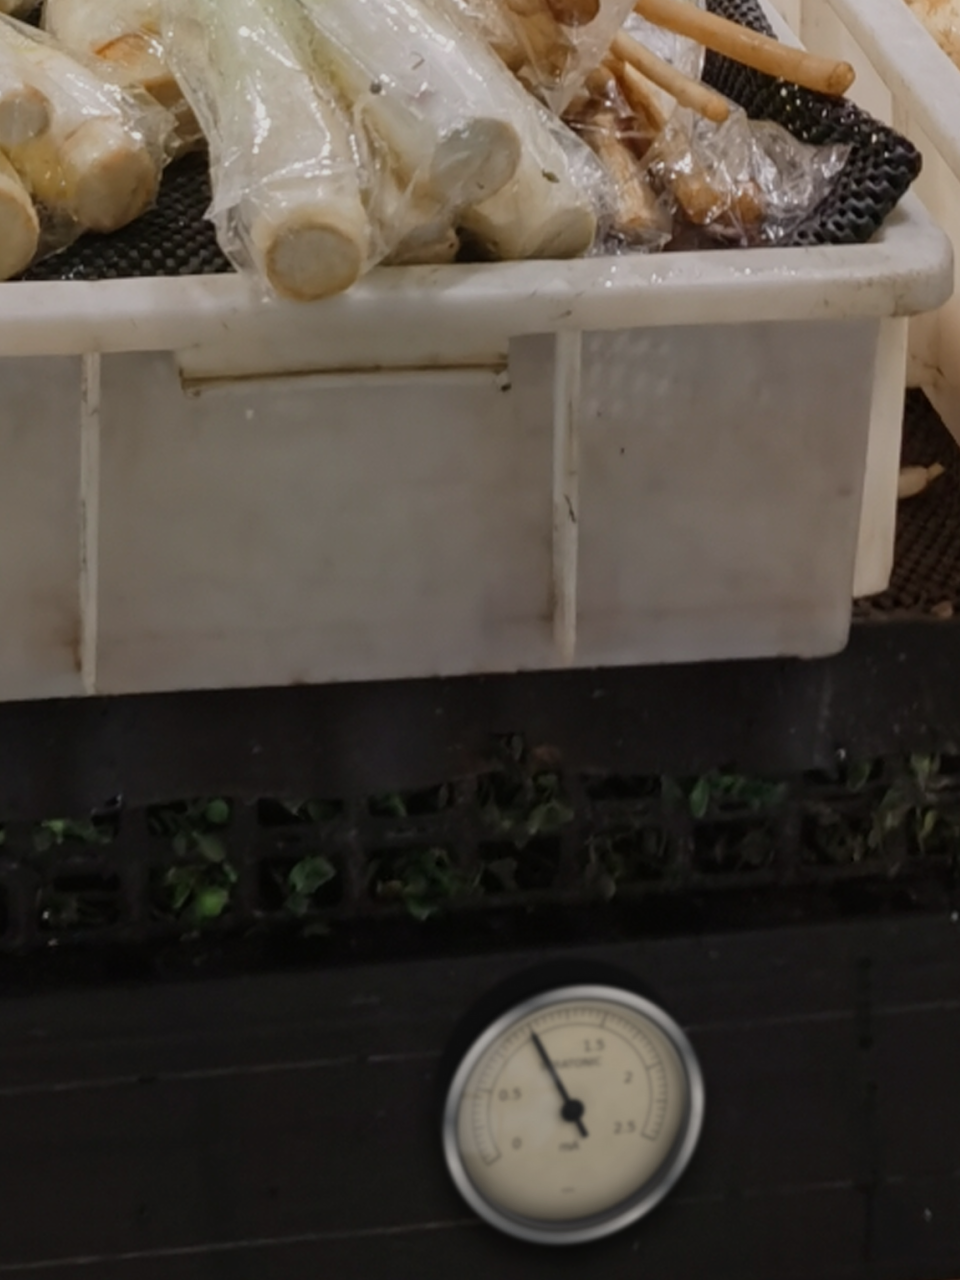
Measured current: 1 mA
